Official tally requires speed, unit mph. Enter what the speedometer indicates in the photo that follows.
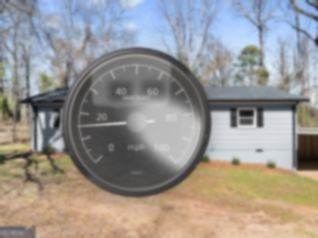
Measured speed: 15 mph
